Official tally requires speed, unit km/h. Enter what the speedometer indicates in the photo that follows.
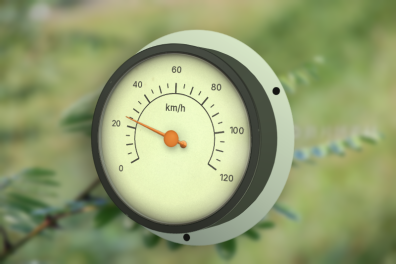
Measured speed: 25 km/h
